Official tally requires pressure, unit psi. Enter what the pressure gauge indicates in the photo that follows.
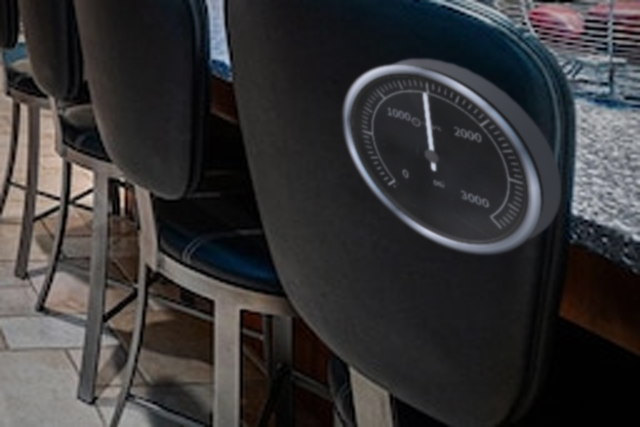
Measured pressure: 1500 psi
